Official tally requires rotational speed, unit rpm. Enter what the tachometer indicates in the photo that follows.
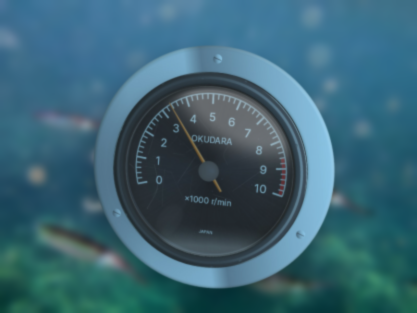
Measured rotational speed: 3400 rpm
